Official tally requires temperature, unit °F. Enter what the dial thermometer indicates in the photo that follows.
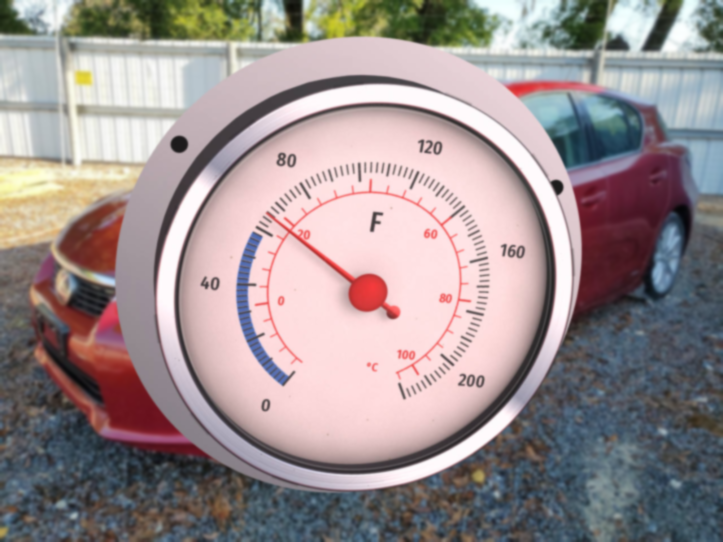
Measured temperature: 66 °F
